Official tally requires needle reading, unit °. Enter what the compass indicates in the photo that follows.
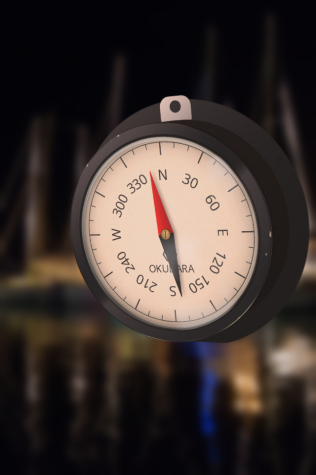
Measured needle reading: 350 °
